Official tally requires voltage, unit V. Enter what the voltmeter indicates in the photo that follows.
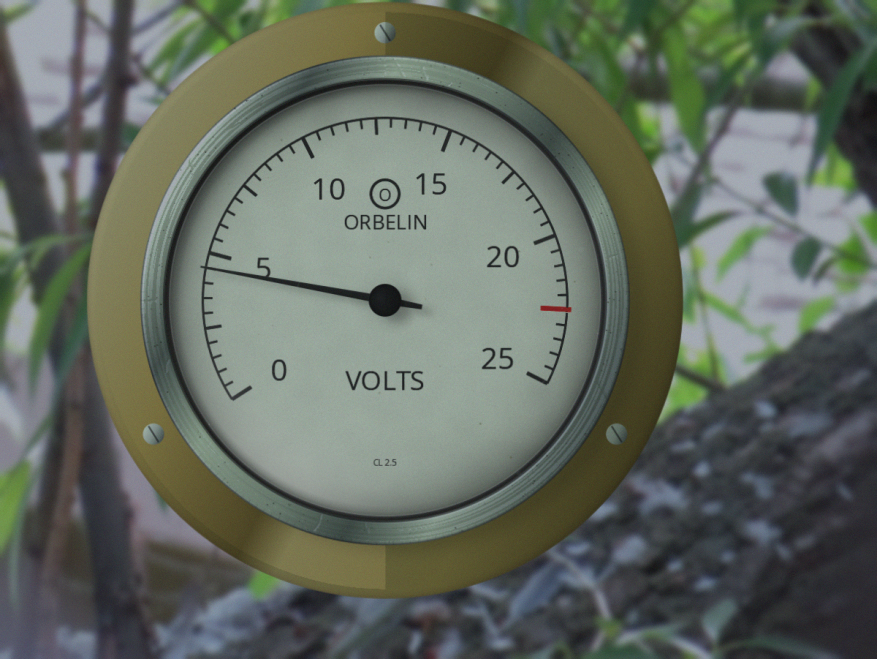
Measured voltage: 4.5 V
